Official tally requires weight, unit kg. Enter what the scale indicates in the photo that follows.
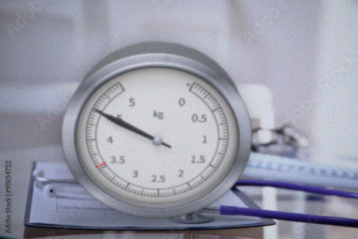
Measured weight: 4.5 kg
